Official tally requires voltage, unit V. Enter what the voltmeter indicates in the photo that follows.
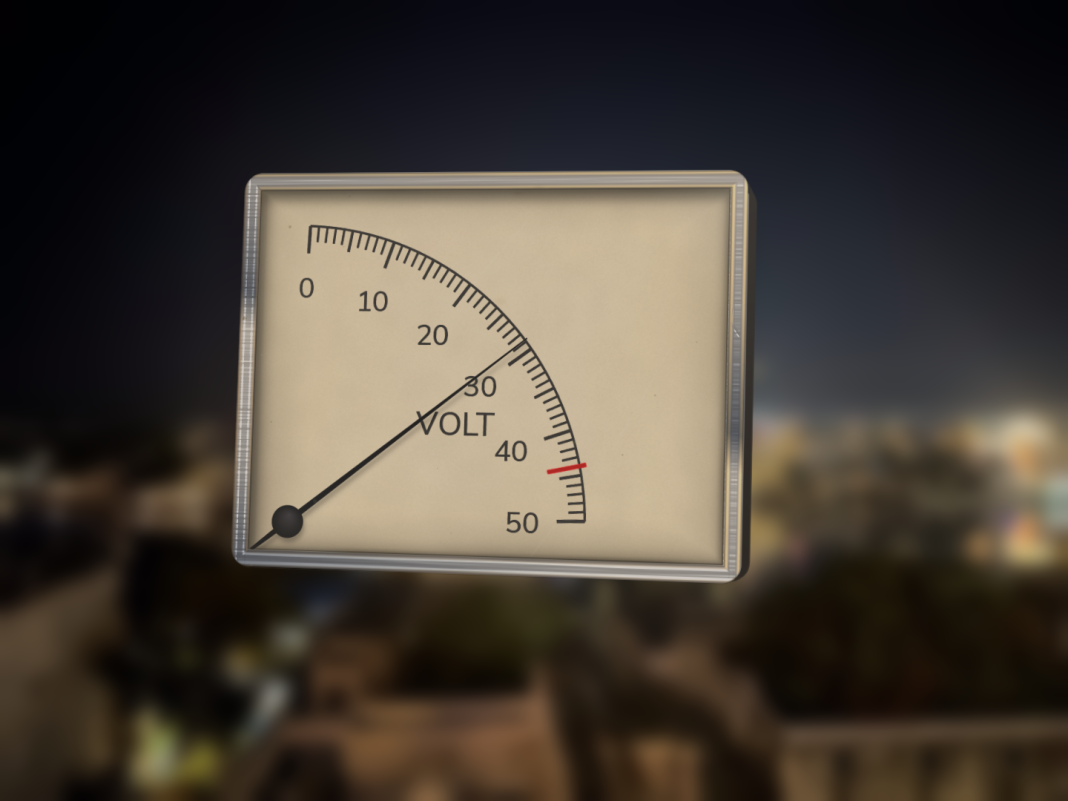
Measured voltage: 29 V
